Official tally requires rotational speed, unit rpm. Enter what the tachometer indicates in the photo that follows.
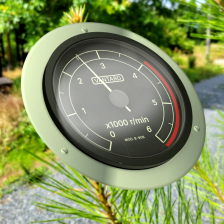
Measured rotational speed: 2500 rpm
